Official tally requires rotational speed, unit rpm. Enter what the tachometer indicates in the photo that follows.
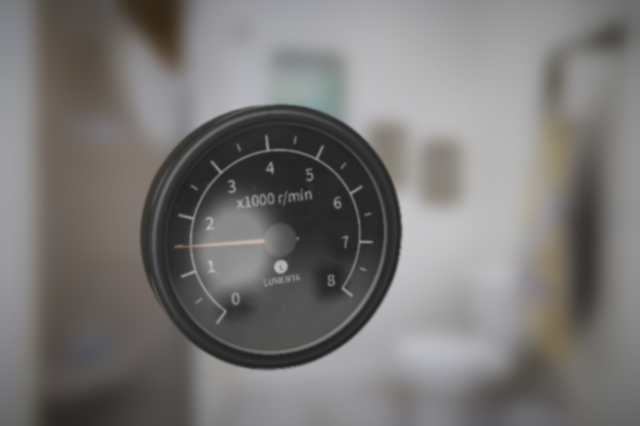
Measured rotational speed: 1500 rpm
